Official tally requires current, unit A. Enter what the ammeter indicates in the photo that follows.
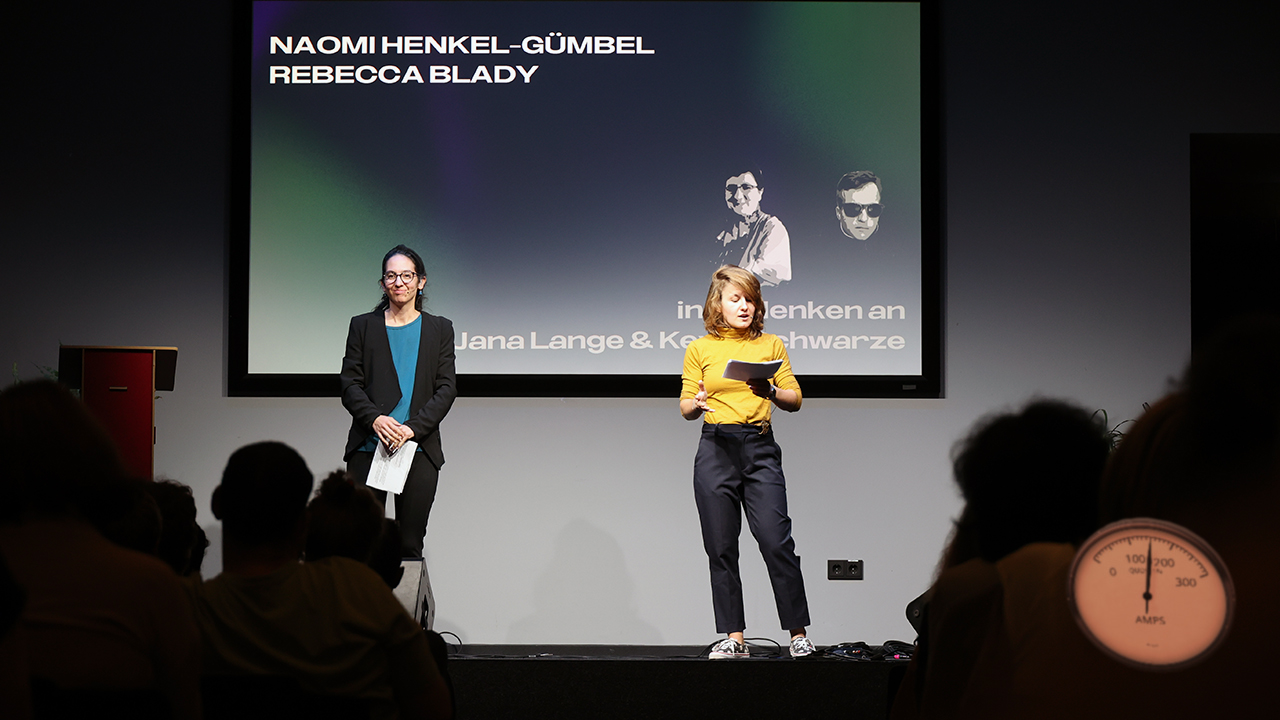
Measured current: 150 A
